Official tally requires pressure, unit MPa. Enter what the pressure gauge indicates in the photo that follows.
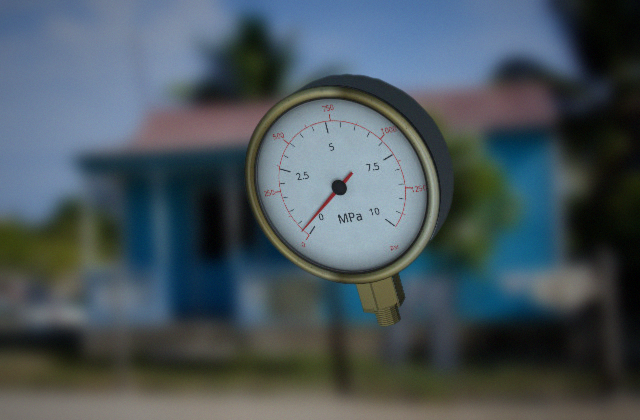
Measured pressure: 0.25 MPa
